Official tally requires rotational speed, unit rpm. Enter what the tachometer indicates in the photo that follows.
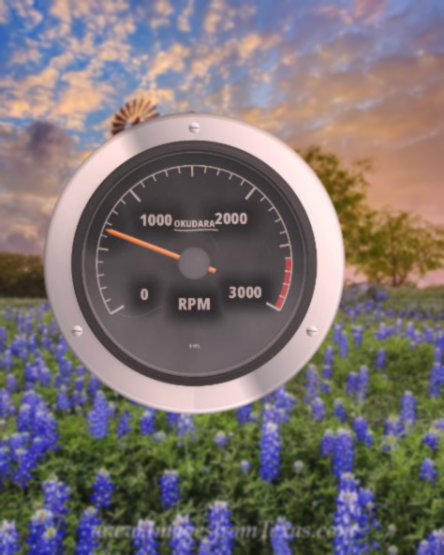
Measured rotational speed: 650 rpm
